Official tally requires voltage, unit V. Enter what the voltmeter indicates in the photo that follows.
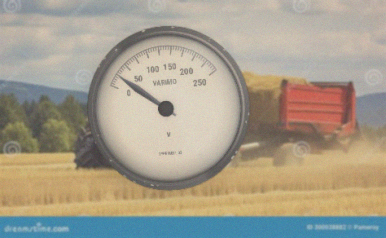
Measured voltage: 25 V
